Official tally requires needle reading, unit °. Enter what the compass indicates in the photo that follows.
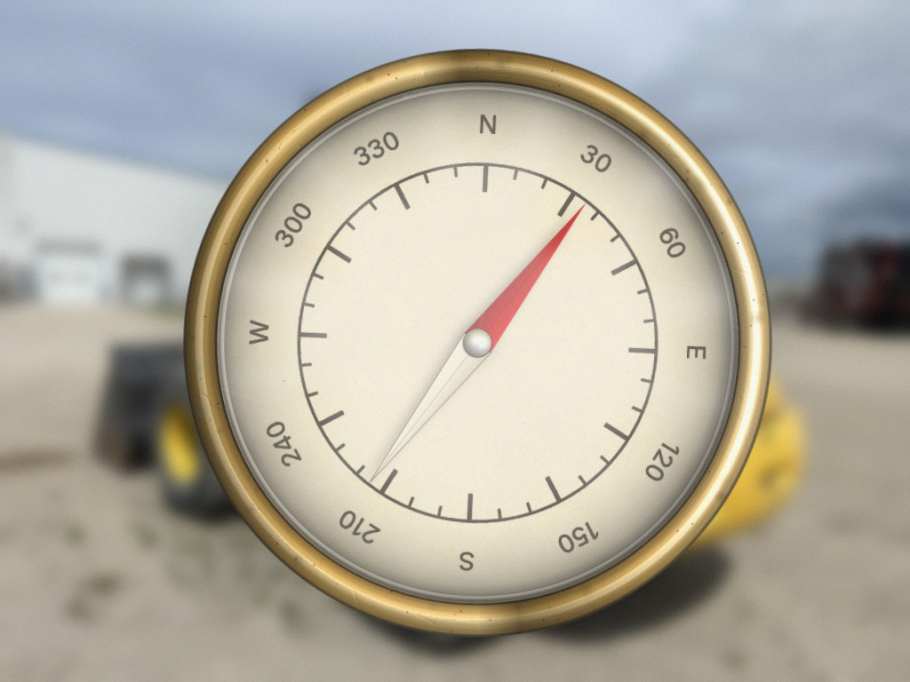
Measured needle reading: 35 °
